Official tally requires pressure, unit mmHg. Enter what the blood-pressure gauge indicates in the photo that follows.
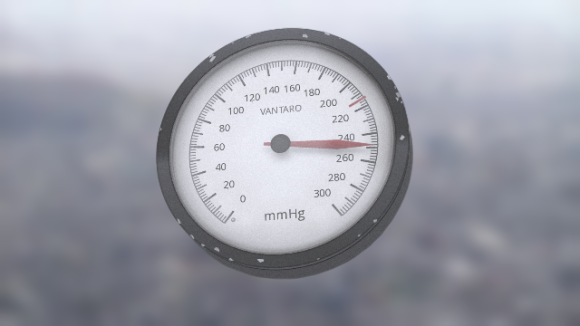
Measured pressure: 250 mmHg
